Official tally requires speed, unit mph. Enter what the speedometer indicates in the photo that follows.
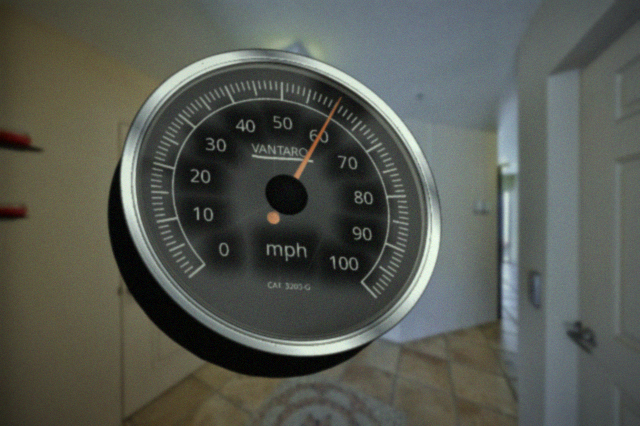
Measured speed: 60 mph
